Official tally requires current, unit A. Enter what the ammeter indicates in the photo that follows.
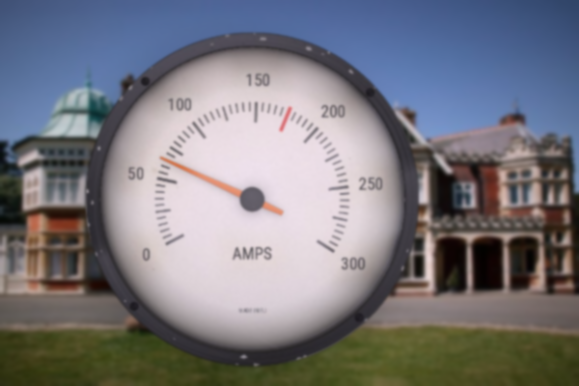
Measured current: 65 A
